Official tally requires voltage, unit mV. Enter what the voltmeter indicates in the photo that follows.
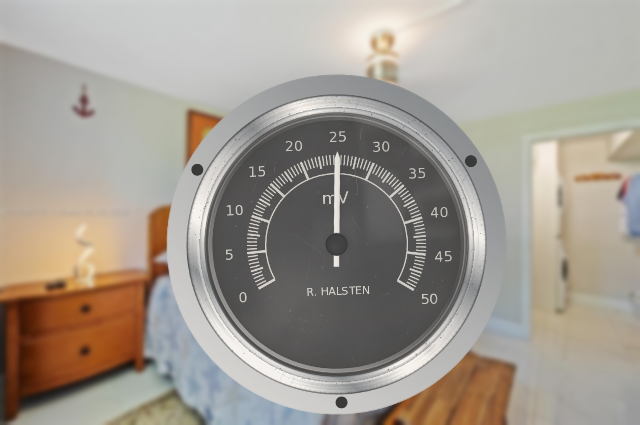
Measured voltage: 25 mV
